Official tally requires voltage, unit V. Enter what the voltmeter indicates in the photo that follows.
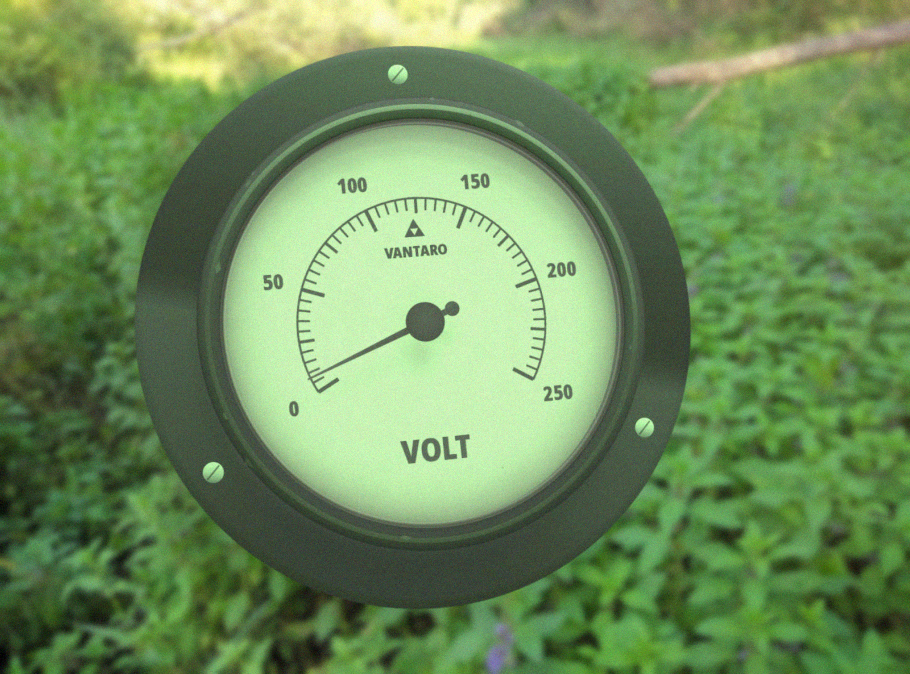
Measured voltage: 7.5 V
